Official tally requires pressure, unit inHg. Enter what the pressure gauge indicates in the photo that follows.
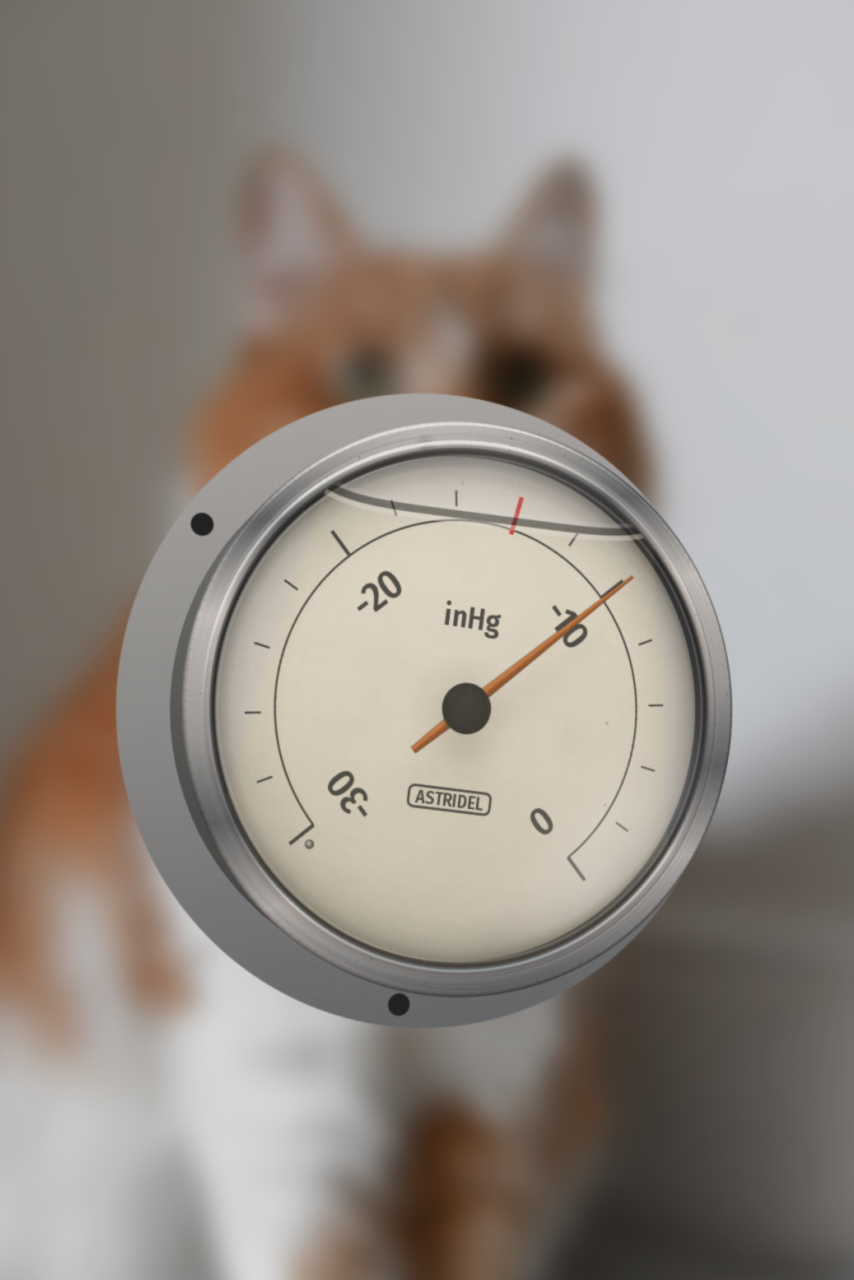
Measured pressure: -10 inHg
